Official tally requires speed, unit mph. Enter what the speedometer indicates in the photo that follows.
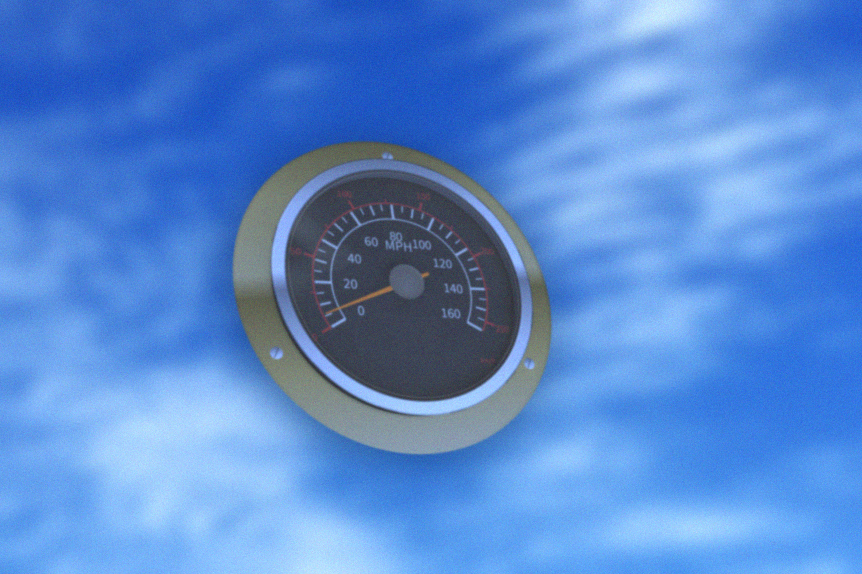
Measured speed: 5 mph
